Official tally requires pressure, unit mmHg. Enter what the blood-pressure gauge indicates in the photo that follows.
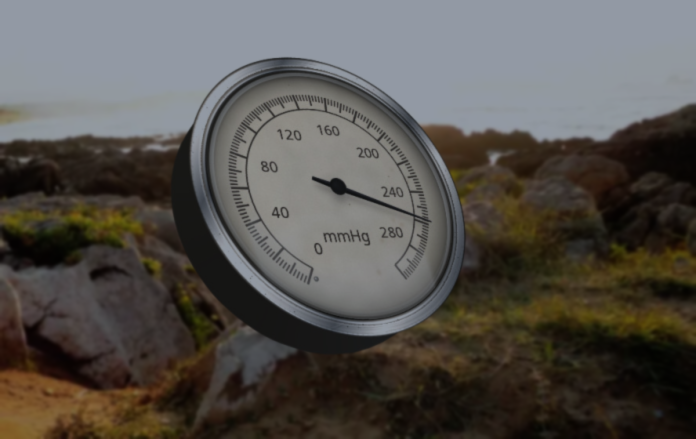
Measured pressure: 260 mmHg
